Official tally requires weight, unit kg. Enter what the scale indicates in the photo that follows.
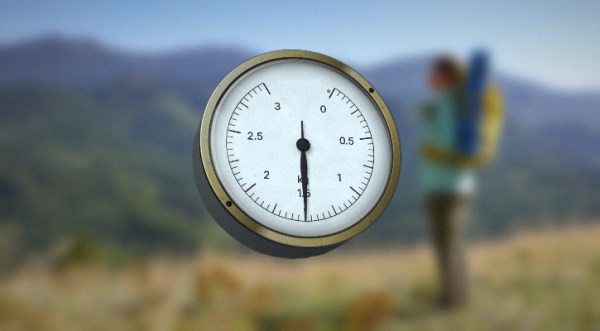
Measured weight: 1.5 kg
